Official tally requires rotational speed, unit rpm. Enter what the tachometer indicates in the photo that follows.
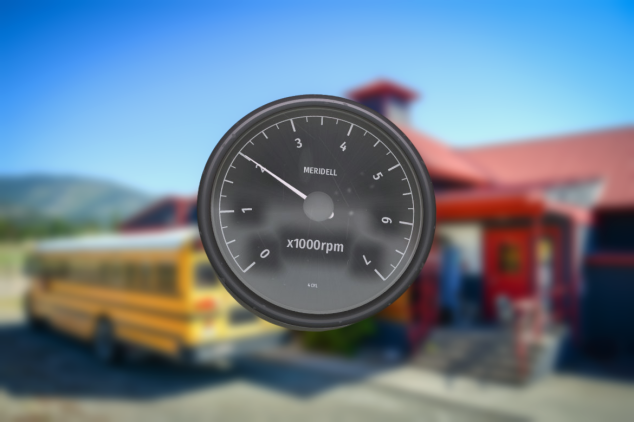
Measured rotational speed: 2000 rpm
